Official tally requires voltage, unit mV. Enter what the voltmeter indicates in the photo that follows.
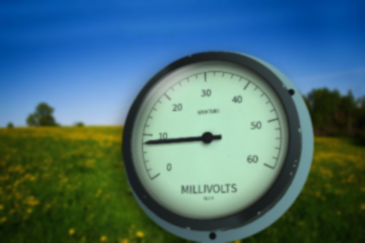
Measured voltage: 8 mV
